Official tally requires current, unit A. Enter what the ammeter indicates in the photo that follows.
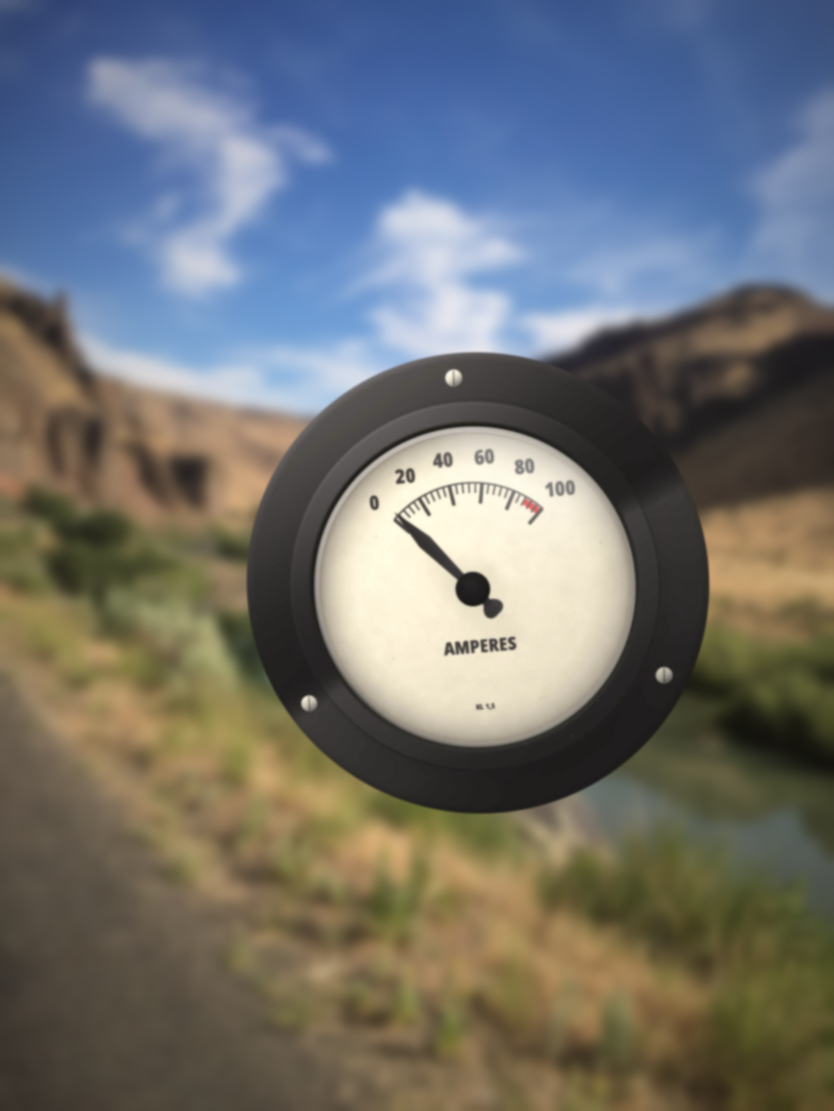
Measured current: 4 A
